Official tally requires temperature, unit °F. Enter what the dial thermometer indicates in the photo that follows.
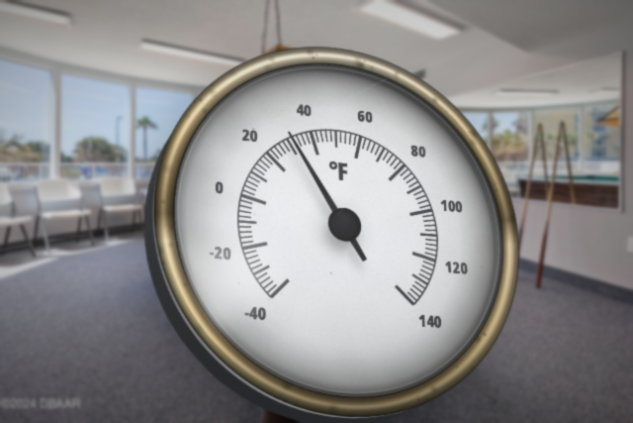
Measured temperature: 30 °F
